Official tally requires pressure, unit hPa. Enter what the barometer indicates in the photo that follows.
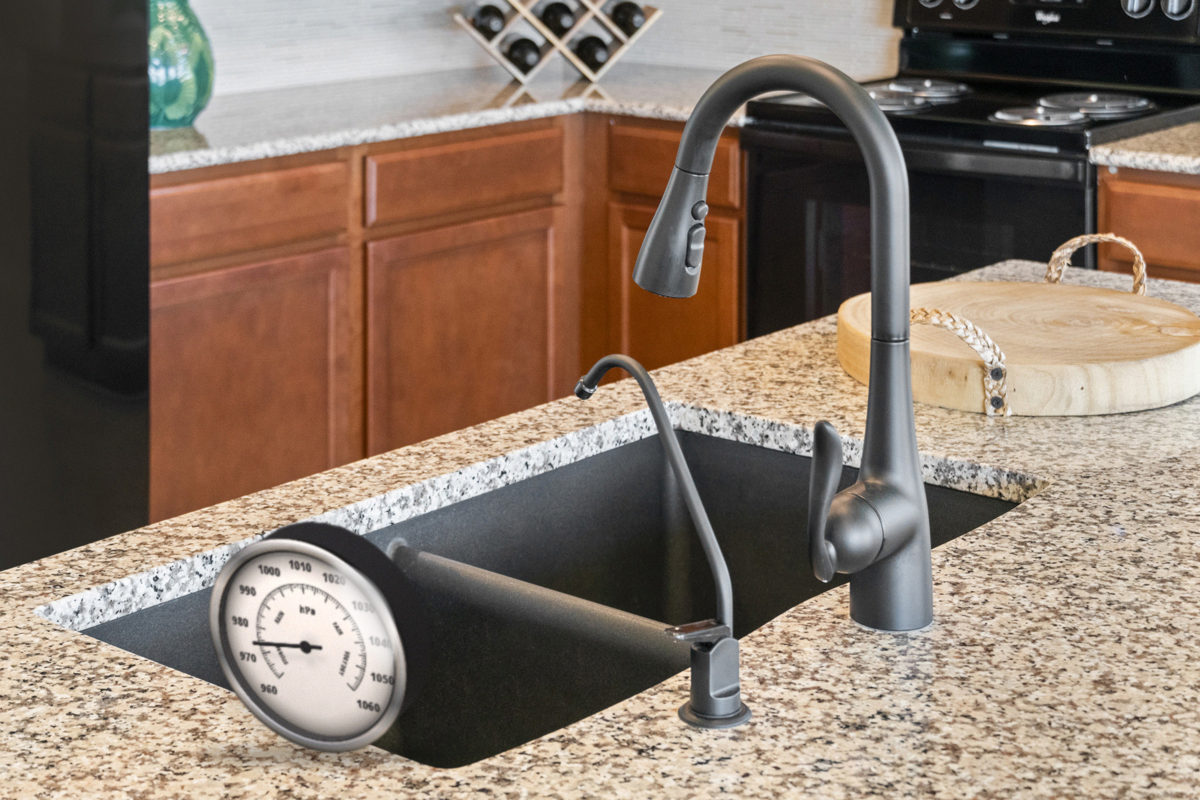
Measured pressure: 975 hPa
